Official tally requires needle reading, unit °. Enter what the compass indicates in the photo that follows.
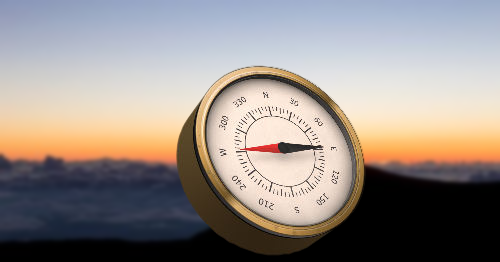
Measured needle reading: 270 °
